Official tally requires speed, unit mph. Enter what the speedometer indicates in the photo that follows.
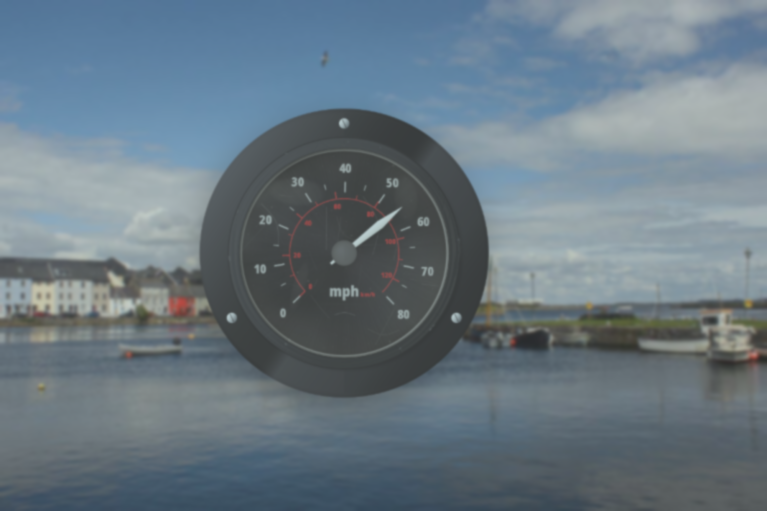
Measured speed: 55 mph
